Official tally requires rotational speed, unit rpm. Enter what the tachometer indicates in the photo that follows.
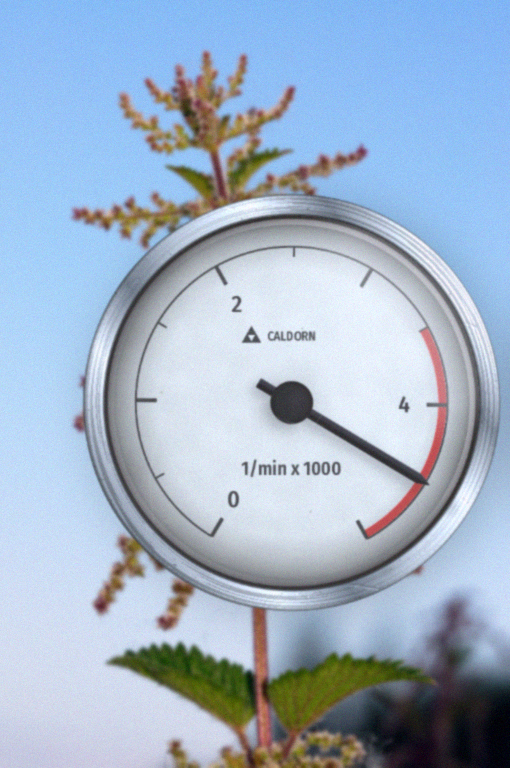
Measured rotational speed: 4500 rpm
